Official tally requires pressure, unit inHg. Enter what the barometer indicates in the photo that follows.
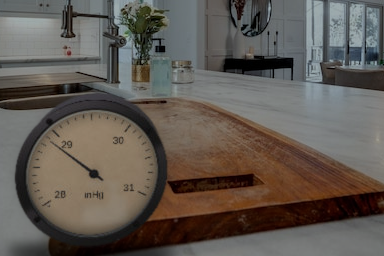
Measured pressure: 28.9 inHg
